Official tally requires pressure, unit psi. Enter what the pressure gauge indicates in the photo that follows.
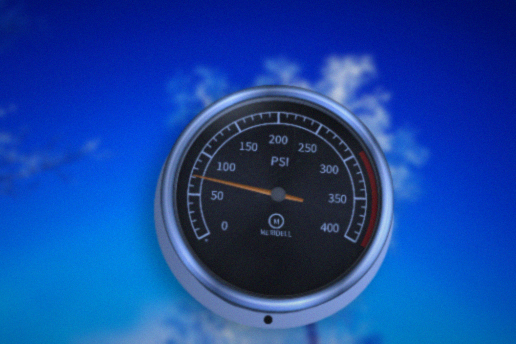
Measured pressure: 70 psi
